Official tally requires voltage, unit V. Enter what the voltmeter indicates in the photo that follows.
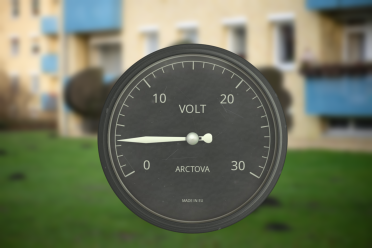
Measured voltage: 3.5 V
